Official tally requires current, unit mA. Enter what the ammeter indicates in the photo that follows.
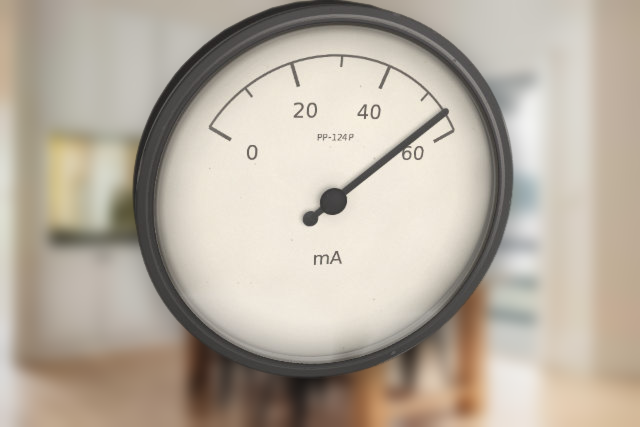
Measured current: 55 mA
